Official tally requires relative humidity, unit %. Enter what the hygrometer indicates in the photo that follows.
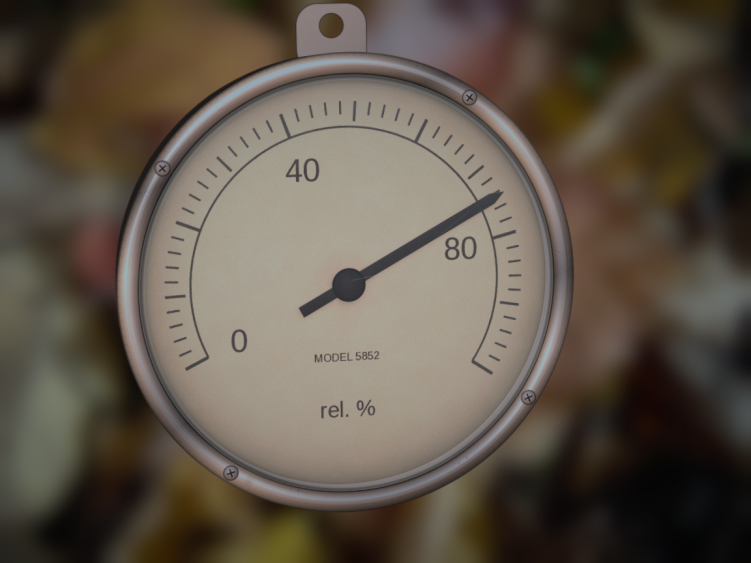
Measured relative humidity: 74 %
